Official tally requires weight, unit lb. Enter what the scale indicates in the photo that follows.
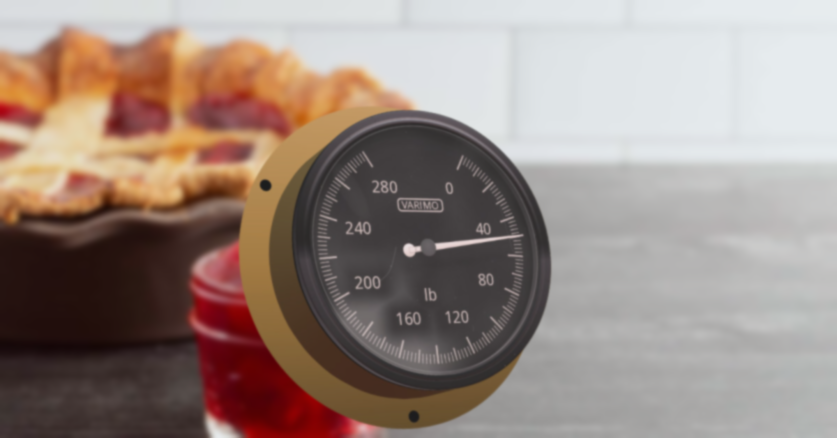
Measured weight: 50 lb
